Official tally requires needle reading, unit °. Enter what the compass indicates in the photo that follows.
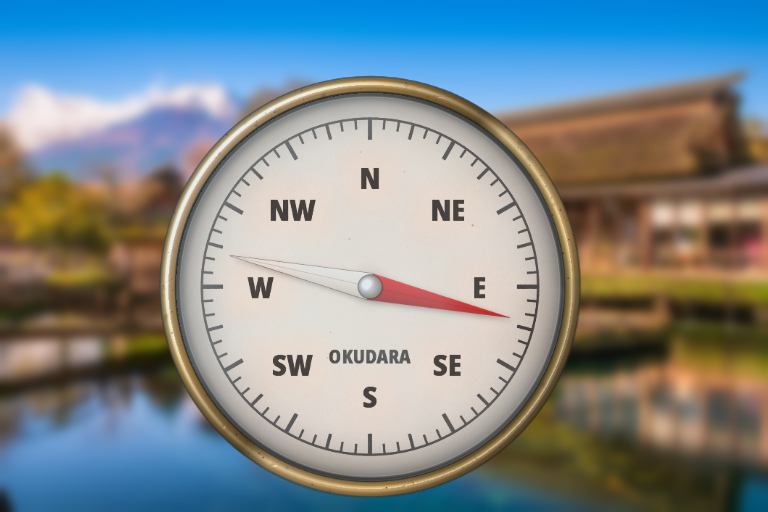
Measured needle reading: 102.5 °
